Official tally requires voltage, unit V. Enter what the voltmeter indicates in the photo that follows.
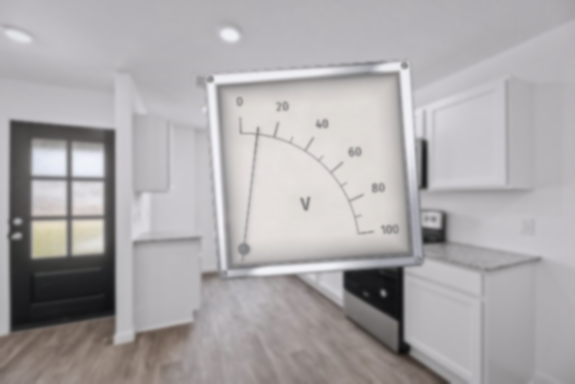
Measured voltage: 10 V
